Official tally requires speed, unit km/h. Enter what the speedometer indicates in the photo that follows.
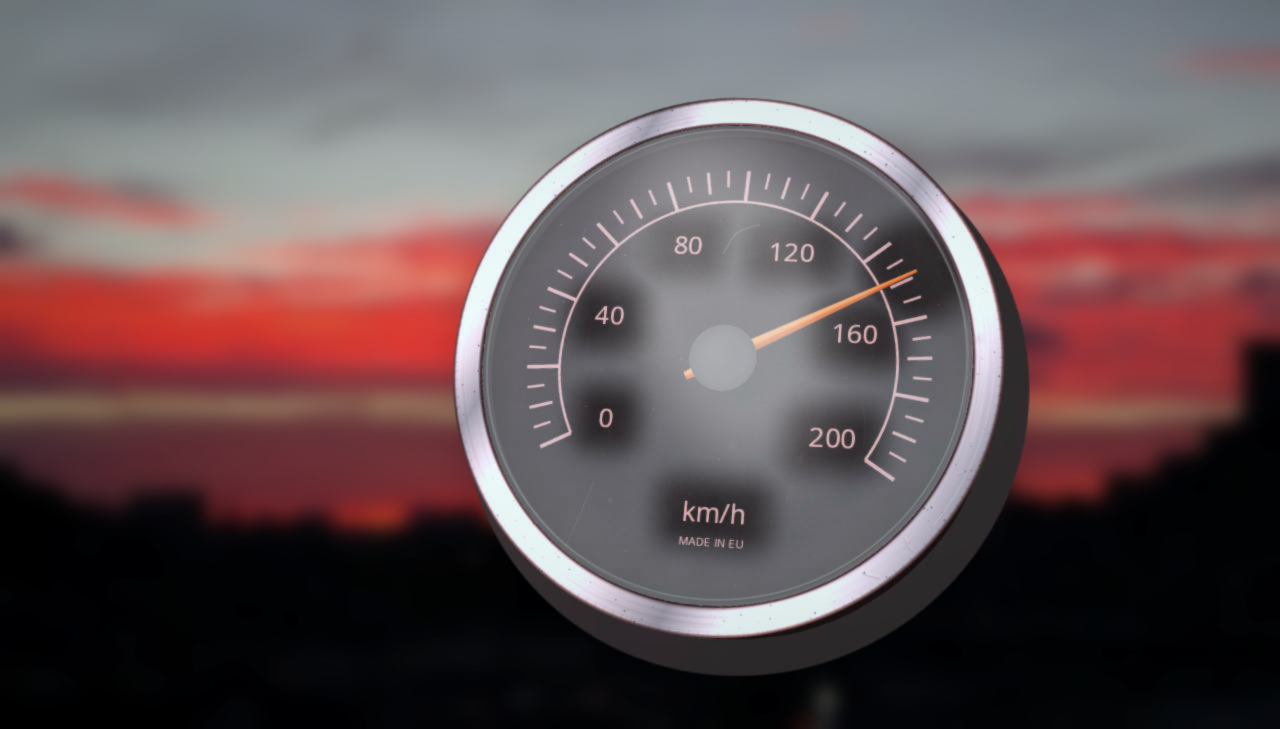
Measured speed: 150 km/h
